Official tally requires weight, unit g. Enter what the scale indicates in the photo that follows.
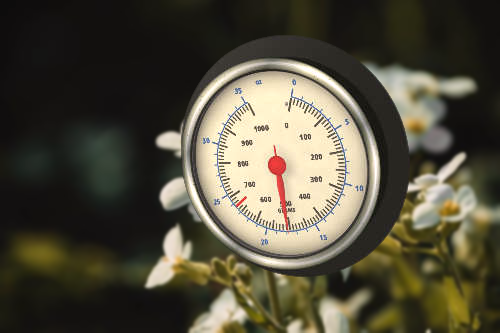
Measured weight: 500 g
